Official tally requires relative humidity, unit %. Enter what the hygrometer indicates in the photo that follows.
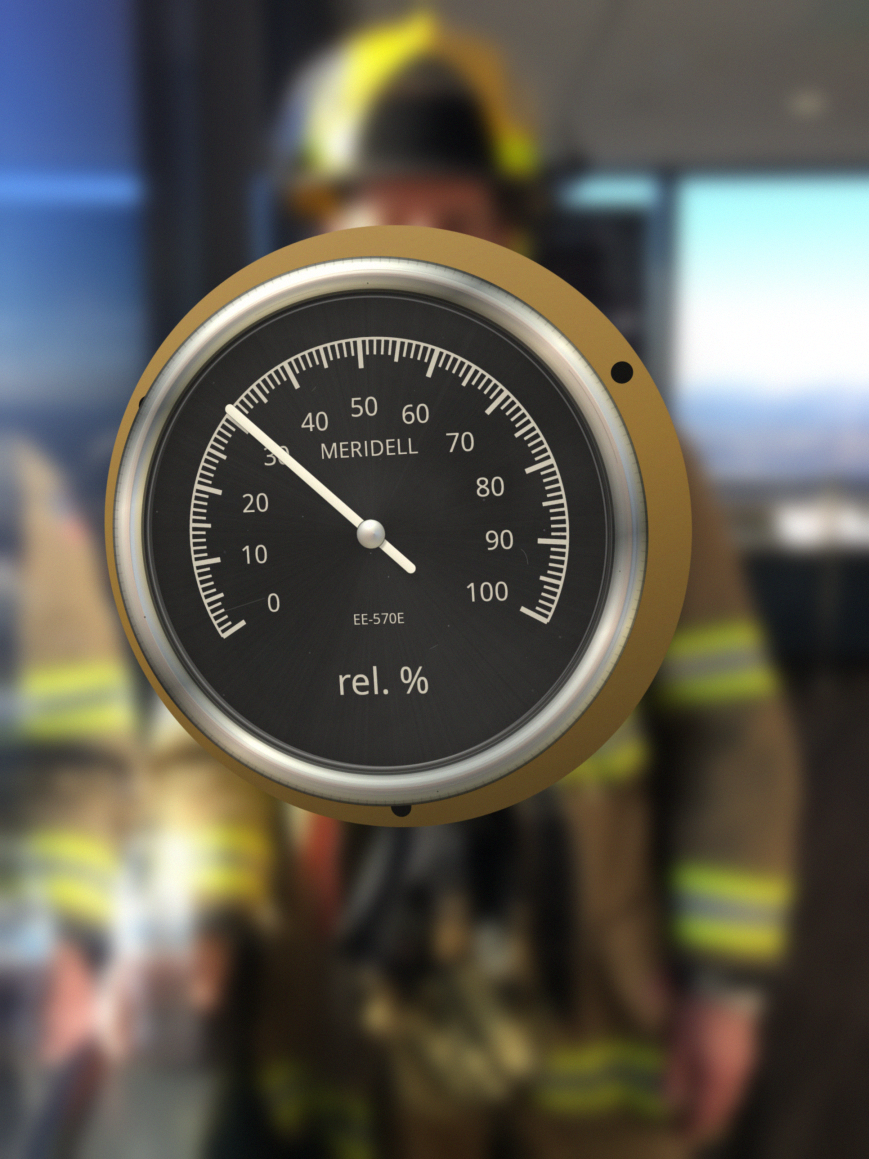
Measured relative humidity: 31 %
